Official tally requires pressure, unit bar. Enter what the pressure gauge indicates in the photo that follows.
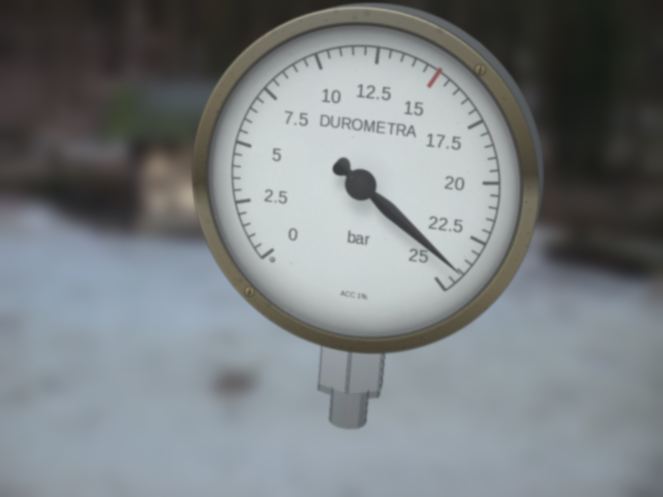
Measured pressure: 24 bar
